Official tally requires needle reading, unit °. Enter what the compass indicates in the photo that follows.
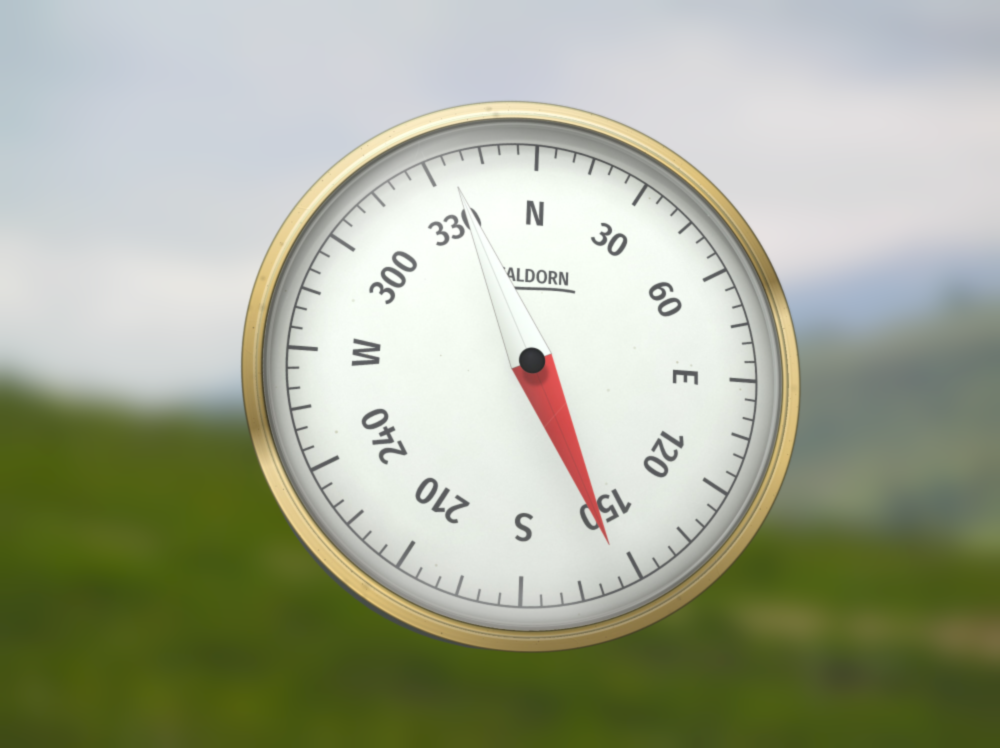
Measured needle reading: 155 °
